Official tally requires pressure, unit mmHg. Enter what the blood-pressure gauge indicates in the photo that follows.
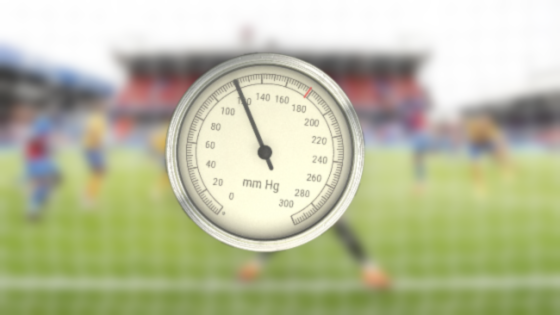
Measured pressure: 120 mmHg
